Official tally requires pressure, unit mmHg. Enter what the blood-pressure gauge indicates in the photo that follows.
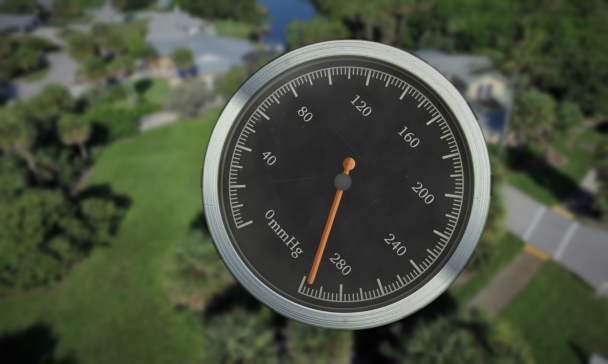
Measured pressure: 296 mmHg
